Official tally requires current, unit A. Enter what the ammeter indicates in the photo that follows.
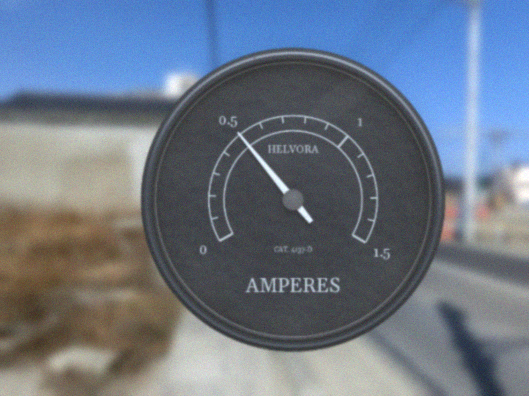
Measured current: 0.5 A
